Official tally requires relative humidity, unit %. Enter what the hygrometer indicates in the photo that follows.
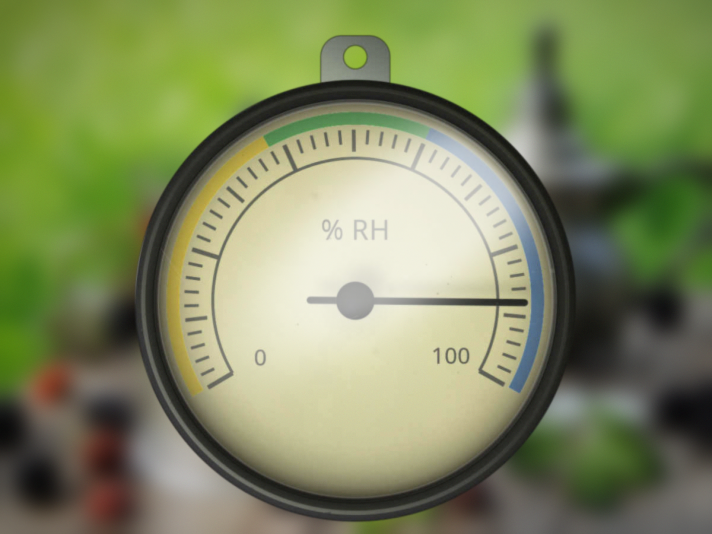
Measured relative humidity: 88 %
